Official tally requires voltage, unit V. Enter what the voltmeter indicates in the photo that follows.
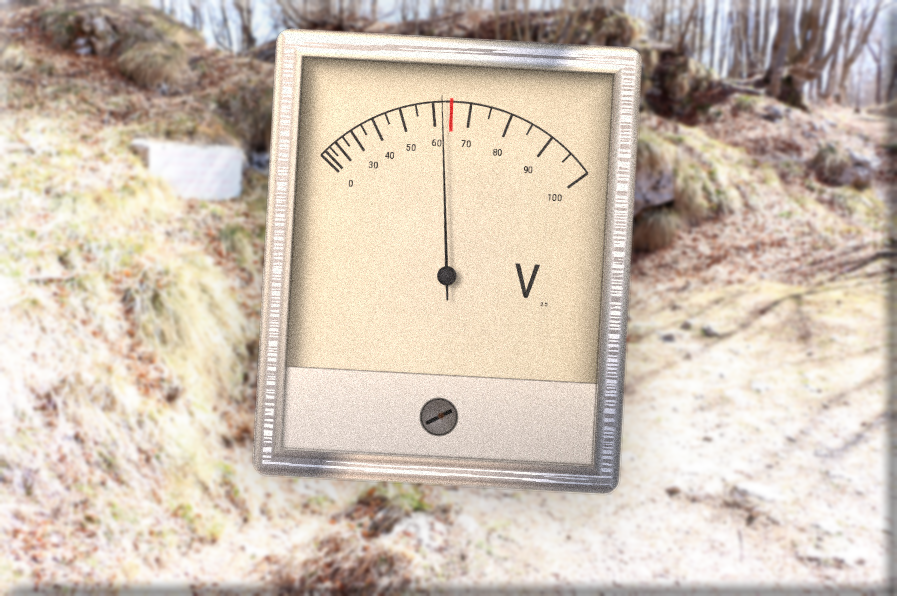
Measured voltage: 62.5 V
